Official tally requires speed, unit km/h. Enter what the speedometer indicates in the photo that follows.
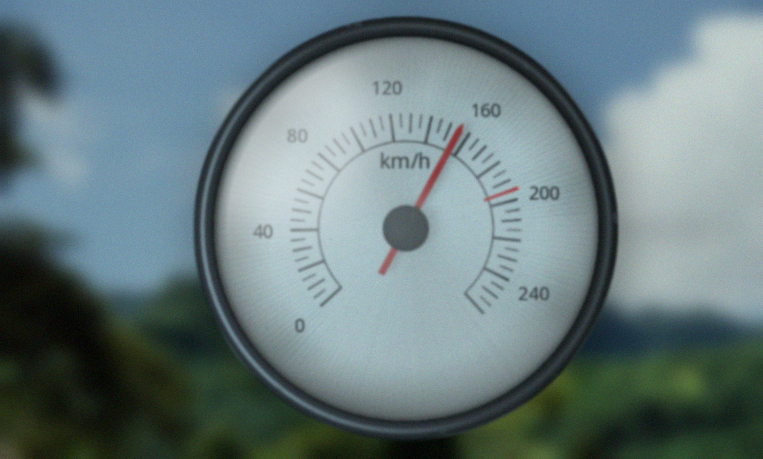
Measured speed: 155 km/h
